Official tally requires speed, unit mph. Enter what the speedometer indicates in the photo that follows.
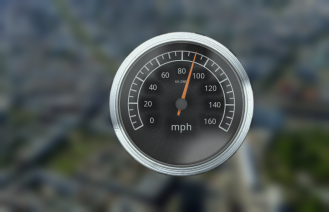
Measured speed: 90 mph
